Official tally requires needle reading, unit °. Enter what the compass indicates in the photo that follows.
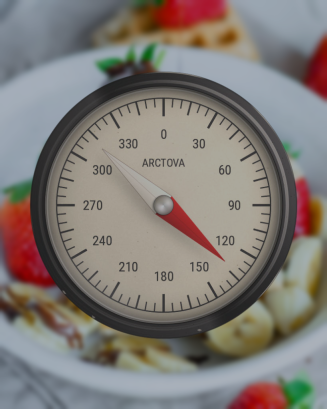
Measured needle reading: 132.5 °
